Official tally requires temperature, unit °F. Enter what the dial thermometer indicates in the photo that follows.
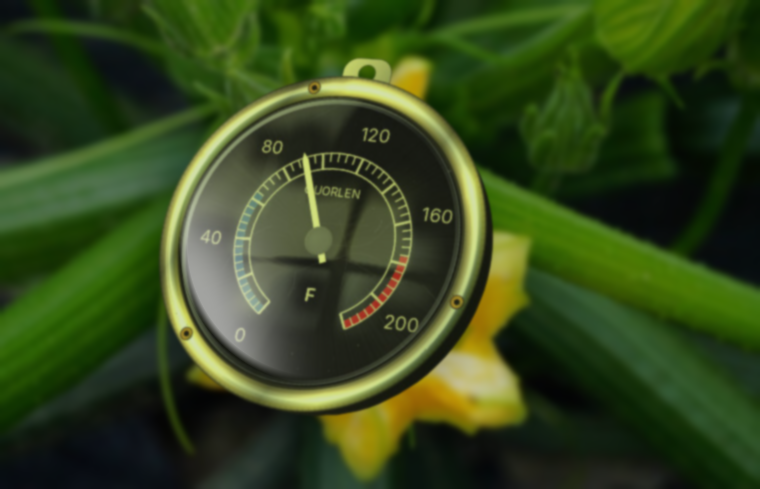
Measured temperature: 92 °F
